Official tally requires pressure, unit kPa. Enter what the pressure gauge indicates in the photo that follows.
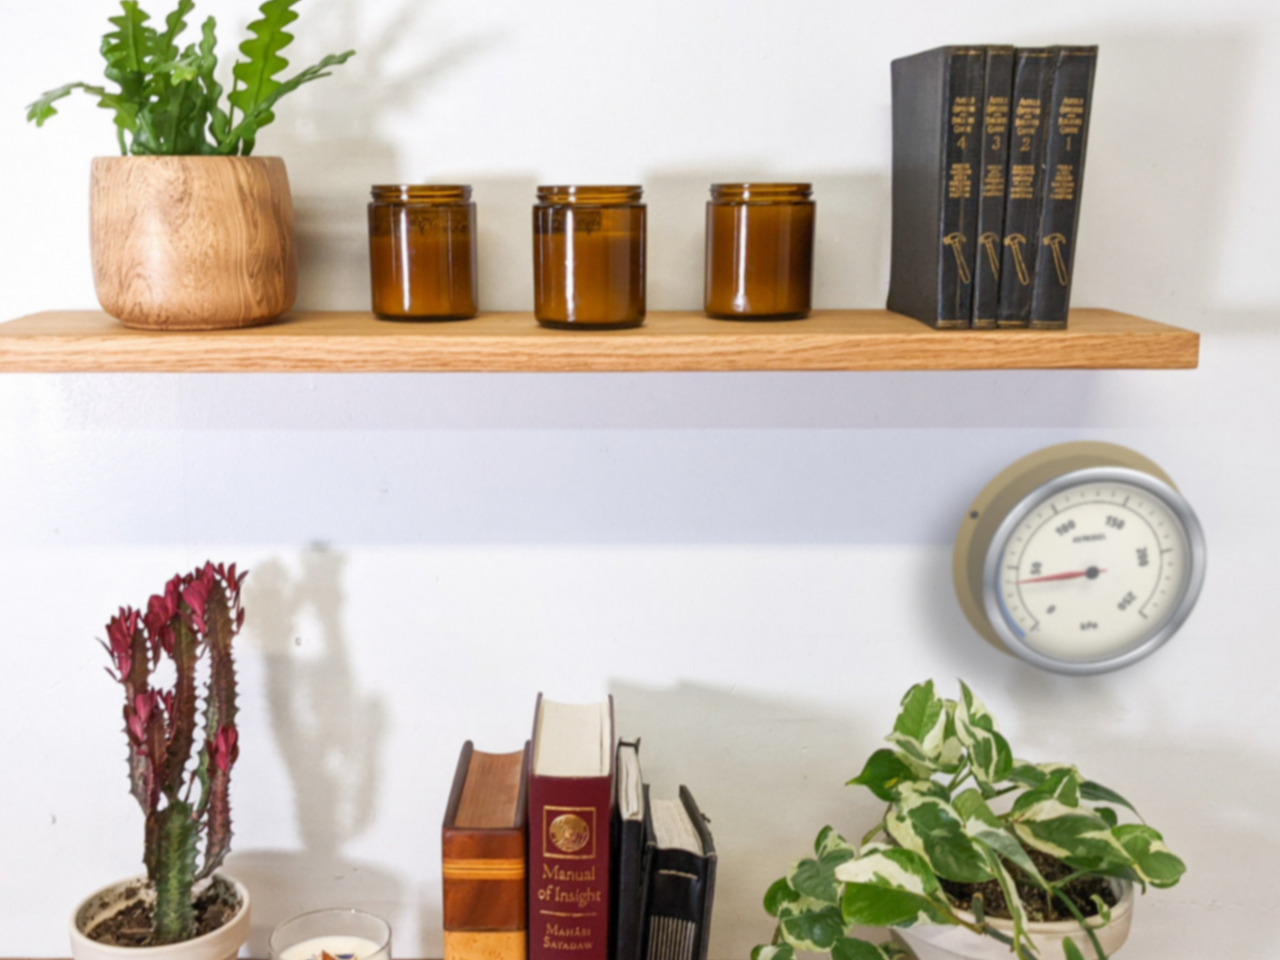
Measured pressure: 40 kPa
